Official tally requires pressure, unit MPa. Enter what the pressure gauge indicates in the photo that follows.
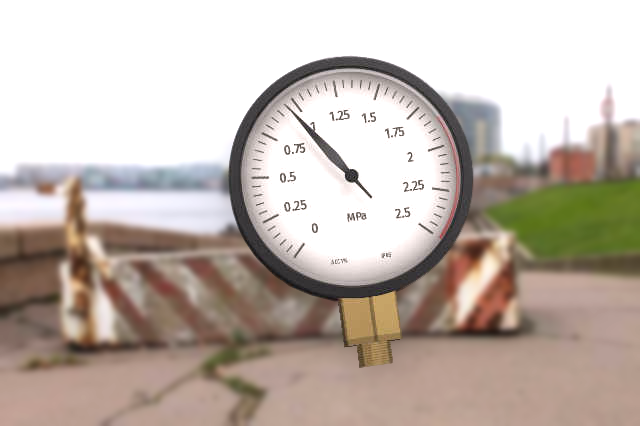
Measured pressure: 0.95 MPa
